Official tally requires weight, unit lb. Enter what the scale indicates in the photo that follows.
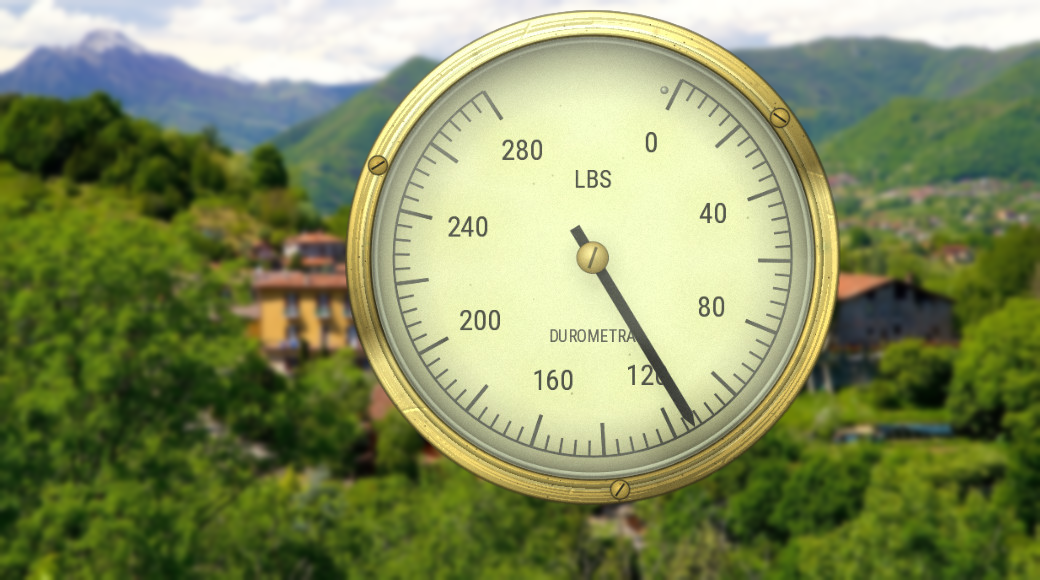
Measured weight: 114 lb
